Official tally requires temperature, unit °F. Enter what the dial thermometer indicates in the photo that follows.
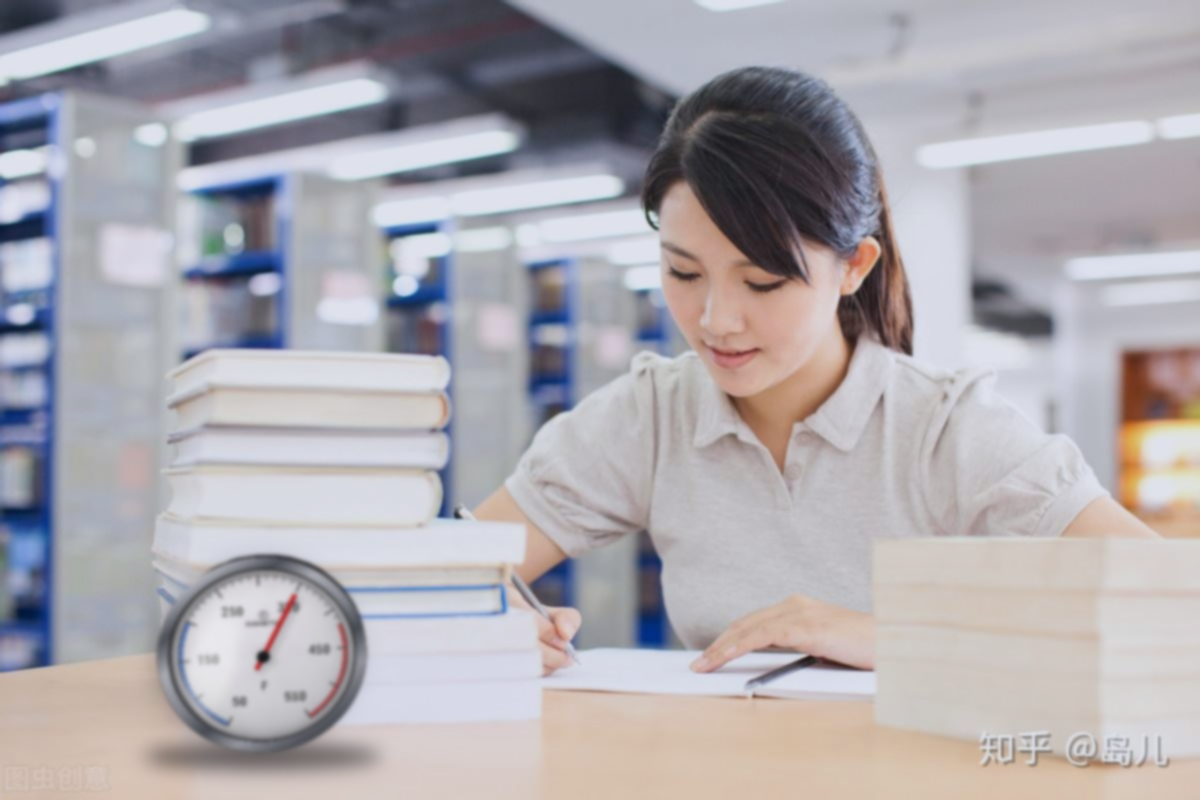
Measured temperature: 350 °F
